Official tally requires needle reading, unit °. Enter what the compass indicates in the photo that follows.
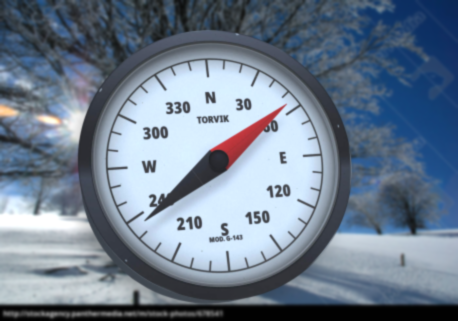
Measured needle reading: 55 °
